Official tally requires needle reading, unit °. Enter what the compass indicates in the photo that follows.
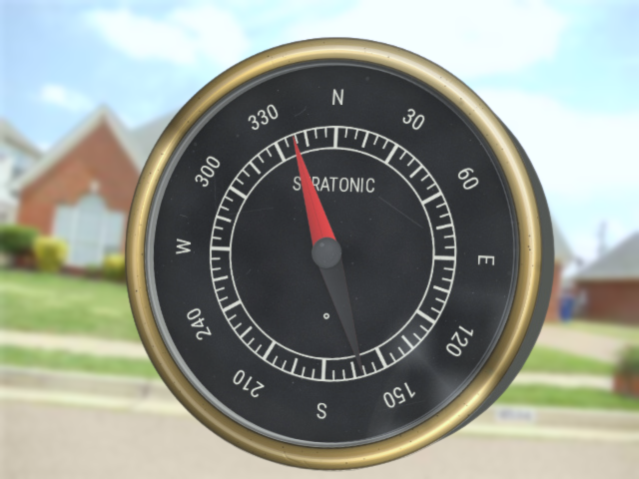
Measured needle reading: 340 °
